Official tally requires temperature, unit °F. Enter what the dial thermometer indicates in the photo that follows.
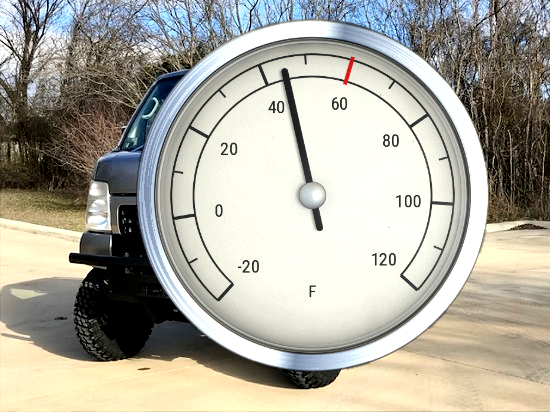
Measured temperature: 45 °F
